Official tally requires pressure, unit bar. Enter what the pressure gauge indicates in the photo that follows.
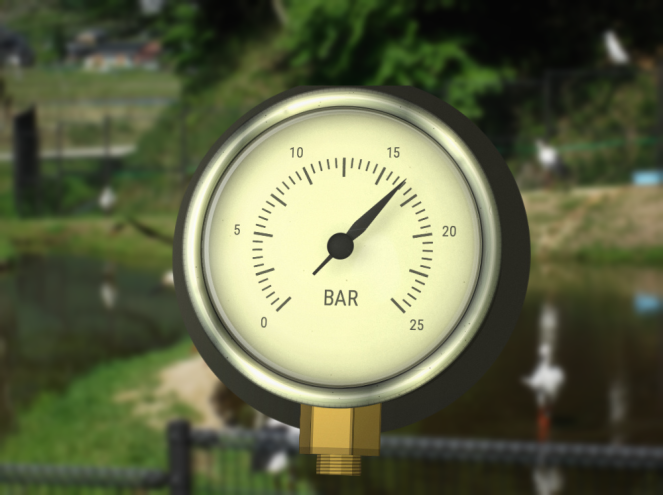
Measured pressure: 16.5 bar
